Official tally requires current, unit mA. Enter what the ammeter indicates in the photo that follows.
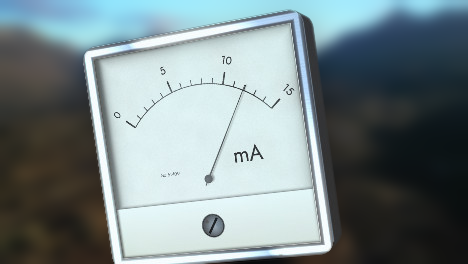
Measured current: 12 mA
